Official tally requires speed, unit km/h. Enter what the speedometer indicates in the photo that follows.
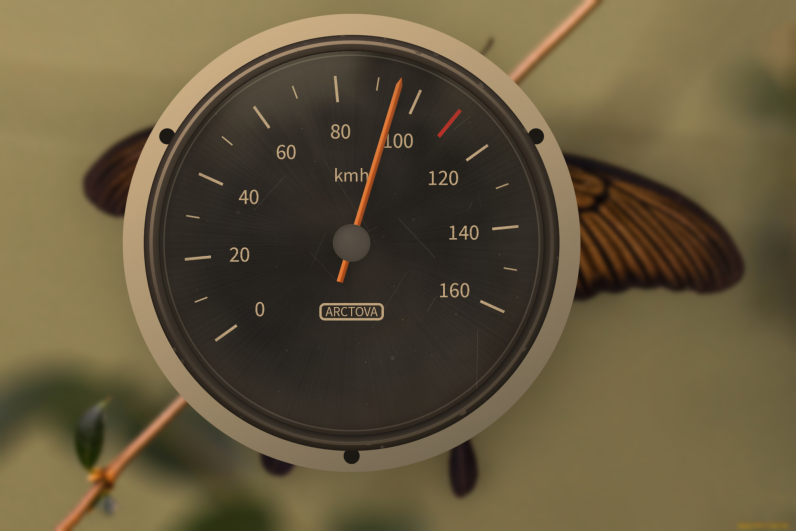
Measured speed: 95 km/h
